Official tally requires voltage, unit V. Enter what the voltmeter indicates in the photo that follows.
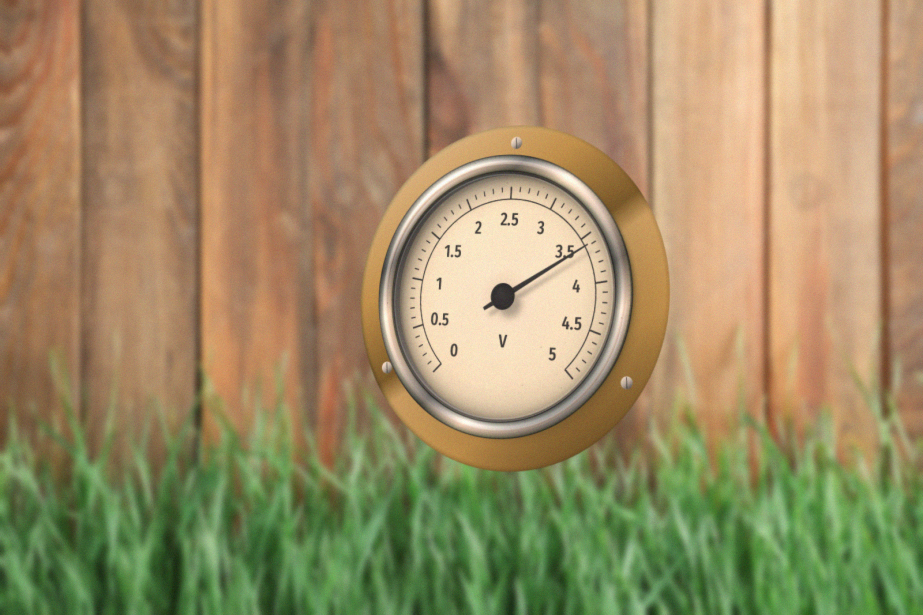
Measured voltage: 3.6 V
